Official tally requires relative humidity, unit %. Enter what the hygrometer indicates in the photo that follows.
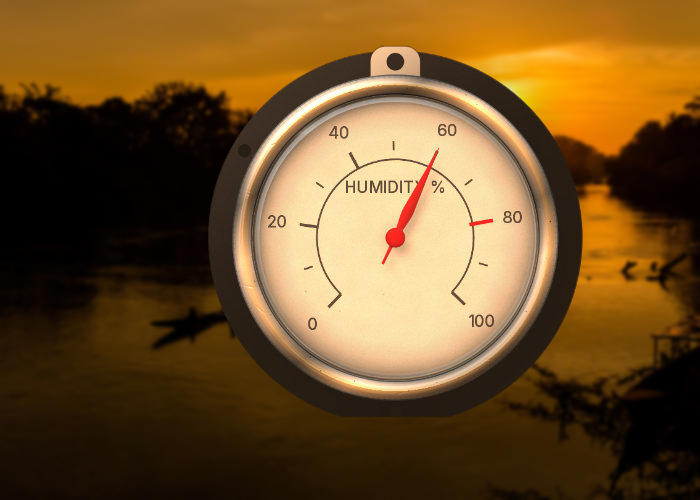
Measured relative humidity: 60 %
